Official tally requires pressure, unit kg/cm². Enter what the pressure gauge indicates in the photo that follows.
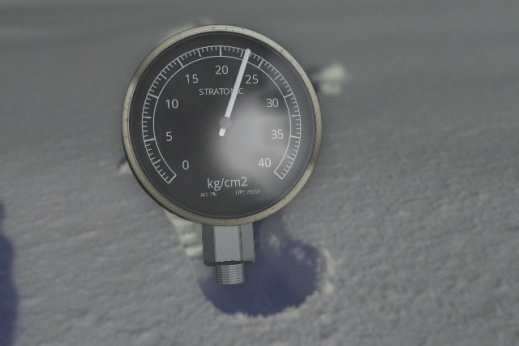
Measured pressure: 23 kg/cm²
